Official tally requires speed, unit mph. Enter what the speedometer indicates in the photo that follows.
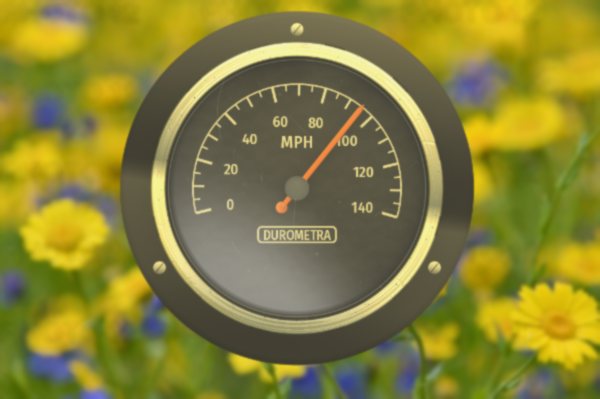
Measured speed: 95 mph
